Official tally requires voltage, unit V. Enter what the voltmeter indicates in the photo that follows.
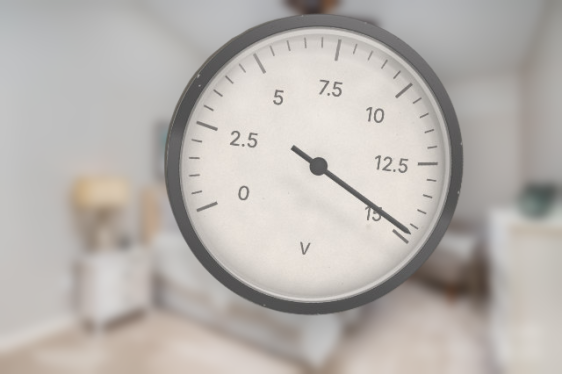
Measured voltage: 14.75 V
